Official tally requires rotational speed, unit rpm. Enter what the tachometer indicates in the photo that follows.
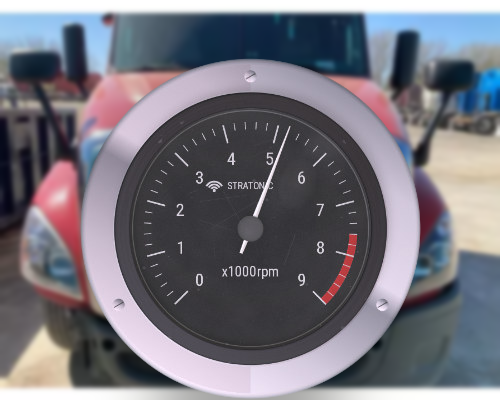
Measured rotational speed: 5200 rpm
